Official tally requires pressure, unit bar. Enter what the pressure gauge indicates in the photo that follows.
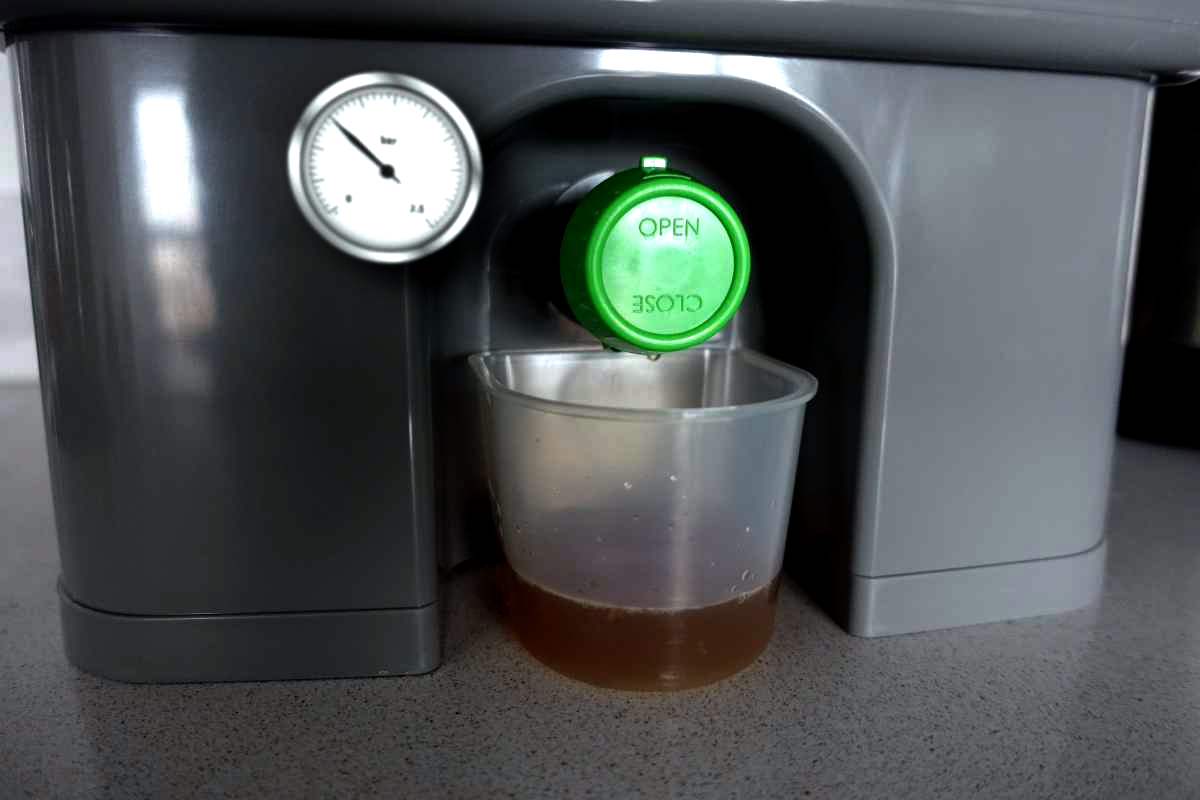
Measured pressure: 0.75 bar
